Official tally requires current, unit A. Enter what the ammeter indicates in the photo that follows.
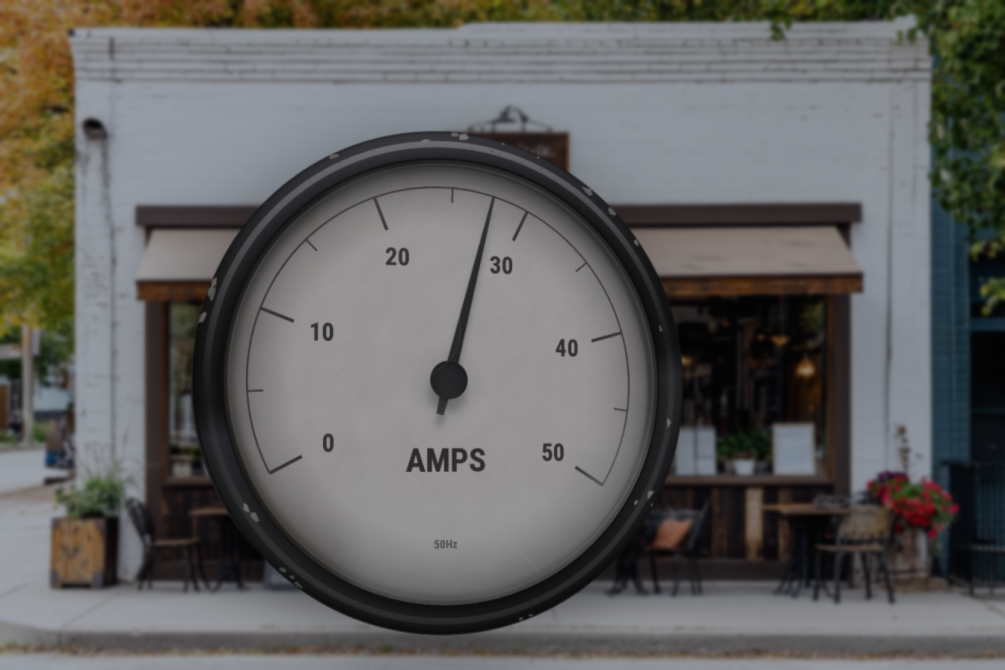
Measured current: 27.5 A
